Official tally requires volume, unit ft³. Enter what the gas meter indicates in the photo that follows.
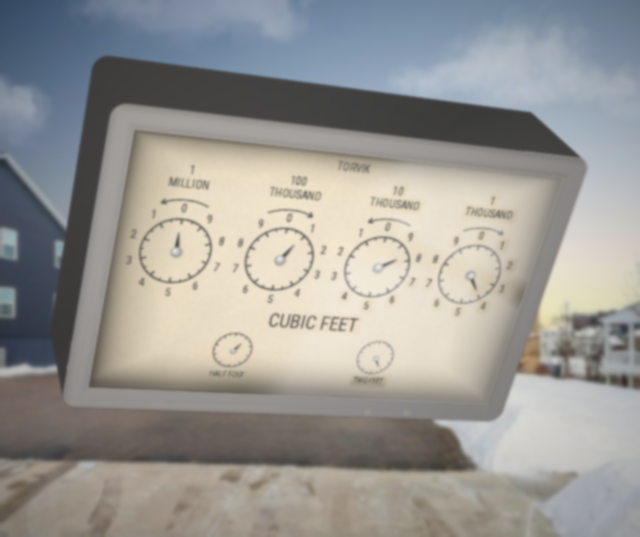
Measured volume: 8400 ft³
